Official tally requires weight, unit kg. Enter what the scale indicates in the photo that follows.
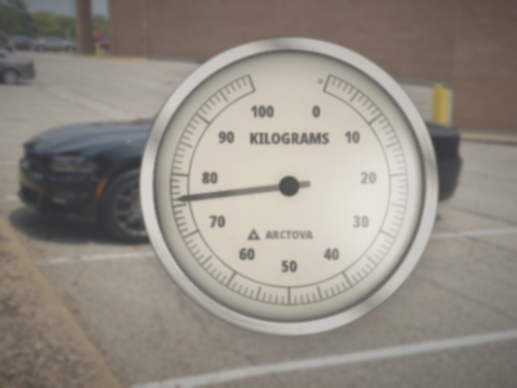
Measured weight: 76 kg
